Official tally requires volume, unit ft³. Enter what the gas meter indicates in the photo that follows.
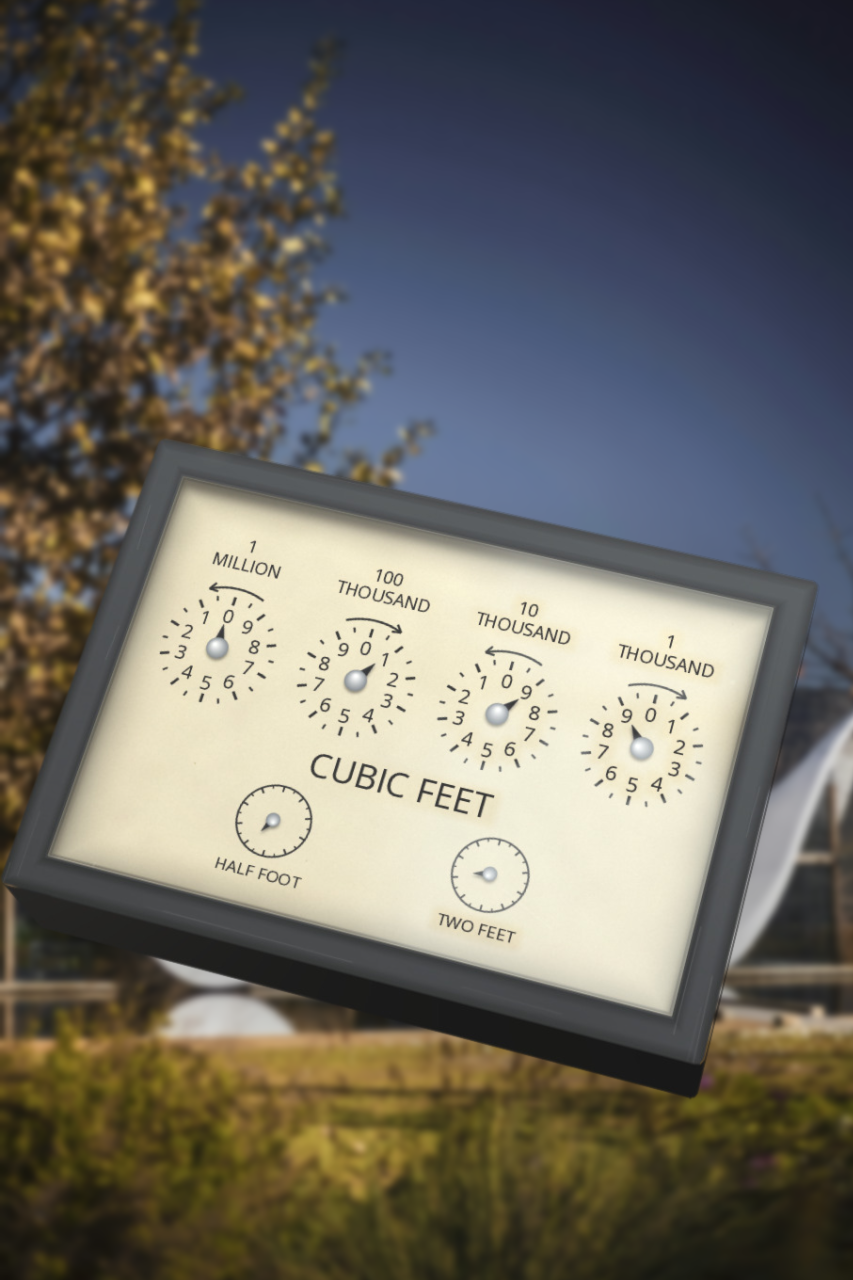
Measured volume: 8900 ft³
